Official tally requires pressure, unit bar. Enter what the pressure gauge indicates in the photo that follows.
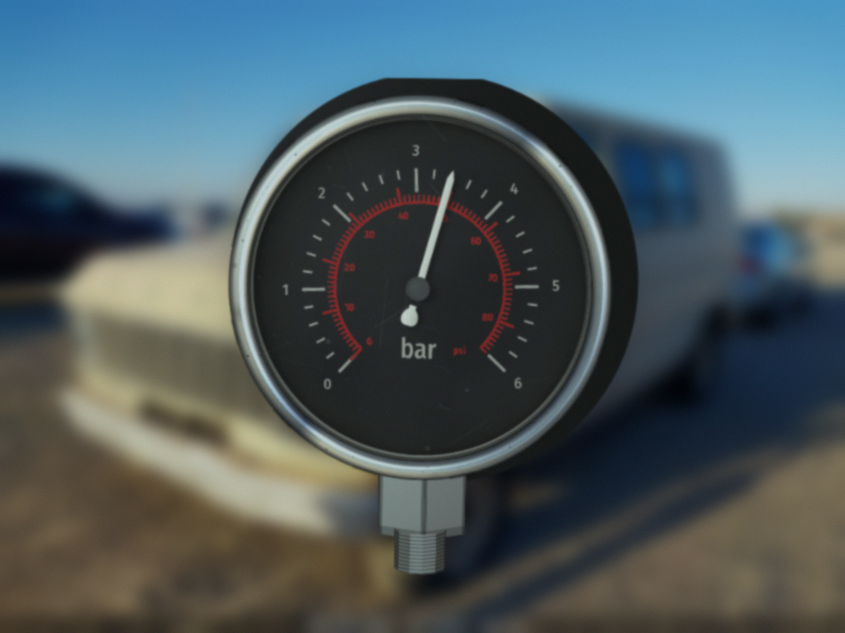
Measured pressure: 3.4 bar
